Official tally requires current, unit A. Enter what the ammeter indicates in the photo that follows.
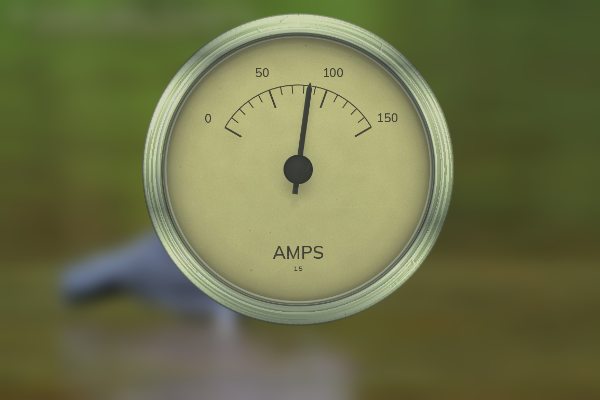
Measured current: 85 A
